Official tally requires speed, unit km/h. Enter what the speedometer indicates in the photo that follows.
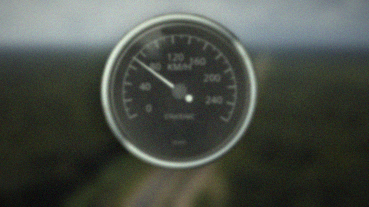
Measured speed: 70 km/h
